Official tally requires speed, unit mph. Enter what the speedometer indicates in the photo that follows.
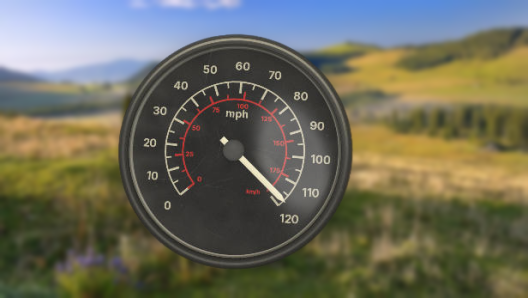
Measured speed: 117.5 mph
